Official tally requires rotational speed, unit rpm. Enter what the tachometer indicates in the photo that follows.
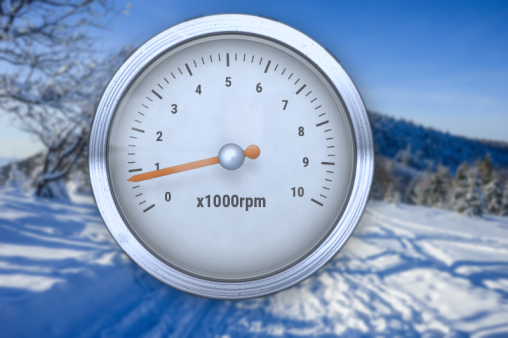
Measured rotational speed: 800 rpm
